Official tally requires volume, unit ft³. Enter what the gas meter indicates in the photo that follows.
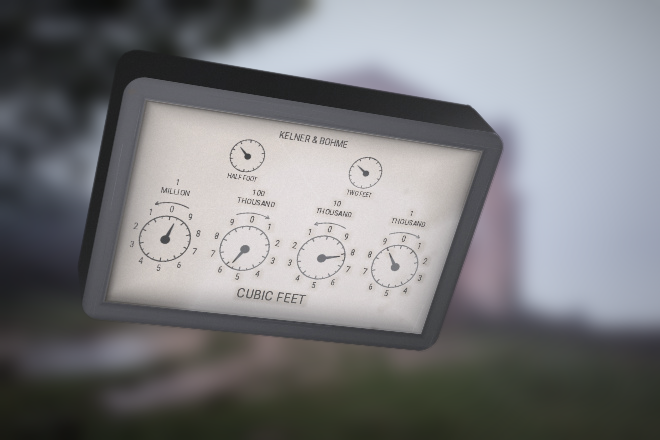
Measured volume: 957900 ft³
